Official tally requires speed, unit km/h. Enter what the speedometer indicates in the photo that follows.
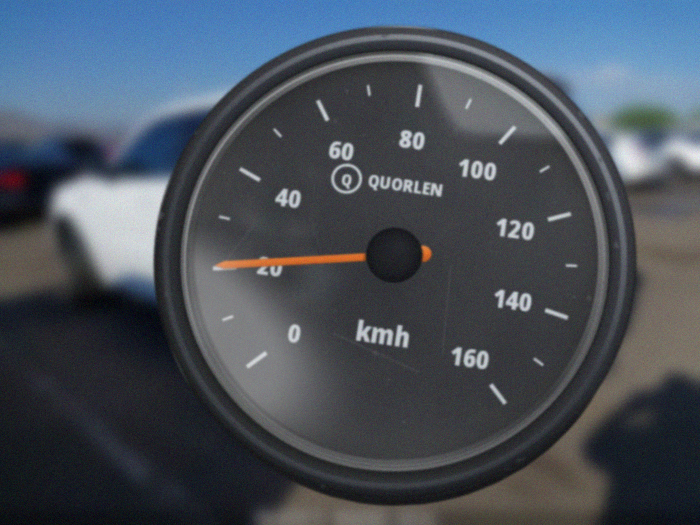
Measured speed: 20 km/h
